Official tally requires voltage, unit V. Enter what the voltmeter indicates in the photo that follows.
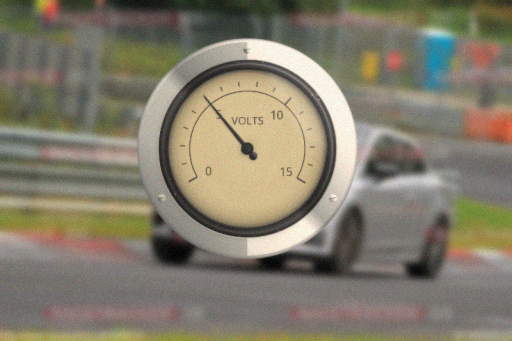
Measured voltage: 5 V
